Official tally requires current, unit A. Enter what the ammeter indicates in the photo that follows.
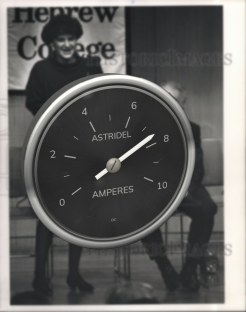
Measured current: 7.5 A
